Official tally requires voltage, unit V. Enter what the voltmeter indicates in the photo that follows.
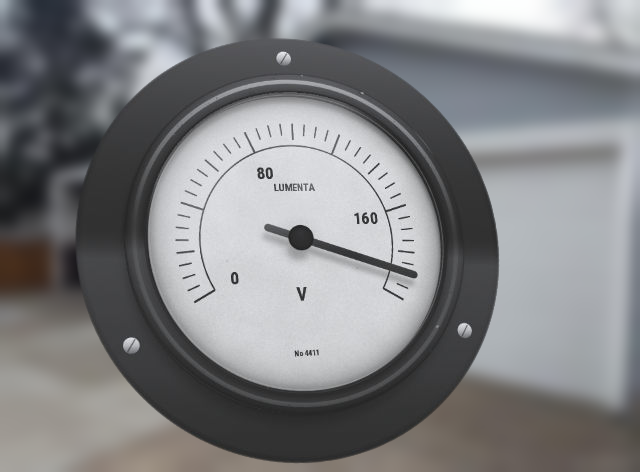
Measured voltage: 190 V
